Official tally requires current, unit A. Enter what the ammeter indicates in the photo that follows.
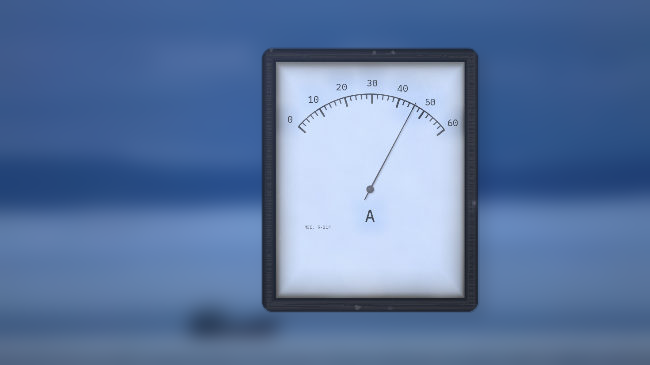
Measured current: 46 A
